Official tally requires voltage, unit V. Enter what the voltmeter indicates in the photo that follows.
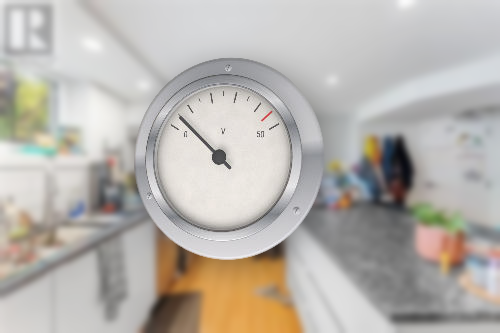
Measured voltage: 5 V
